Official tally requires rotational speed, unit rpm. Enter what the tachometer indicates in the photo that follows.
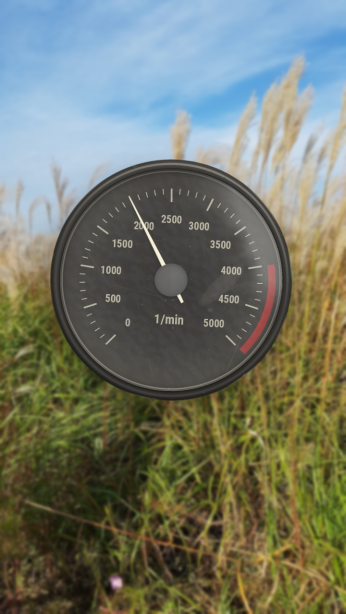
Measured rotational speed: 2000 rpm
